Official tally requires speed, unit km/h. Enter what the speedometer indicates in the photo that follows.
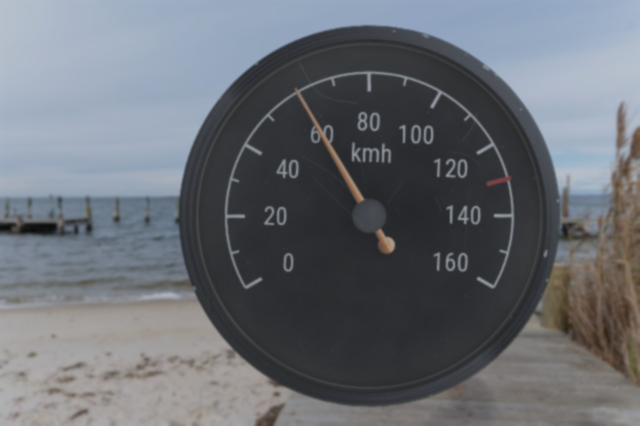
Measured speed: 60 km/h
